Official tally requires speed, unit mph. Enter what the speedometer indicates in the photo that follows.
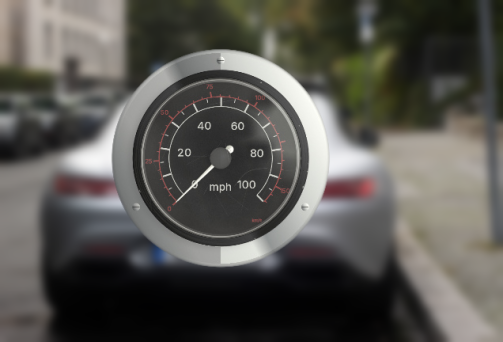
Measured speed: 0 mph
